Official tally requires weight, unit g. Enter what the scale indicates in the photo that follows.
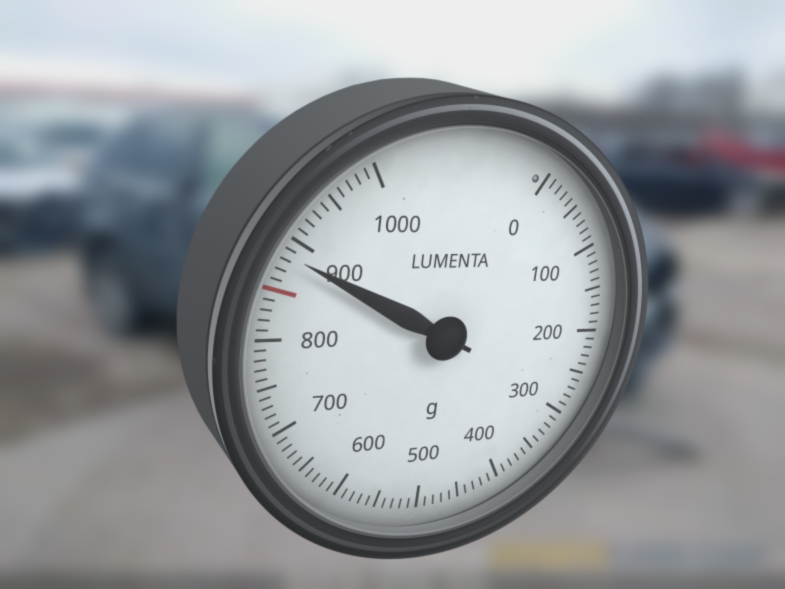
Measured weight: 885 g
